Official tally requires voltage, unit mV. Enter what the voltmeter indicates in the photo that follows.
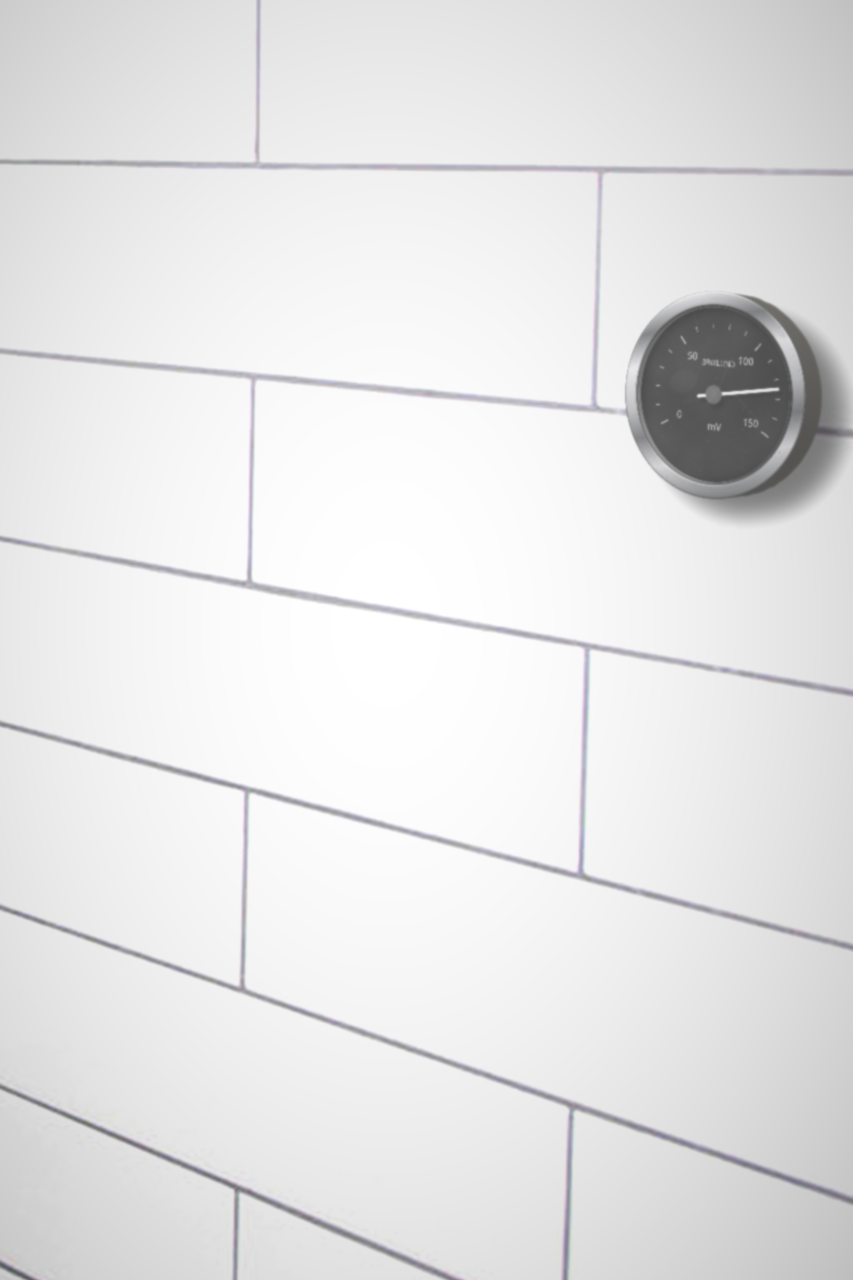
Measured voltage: 125 mV
